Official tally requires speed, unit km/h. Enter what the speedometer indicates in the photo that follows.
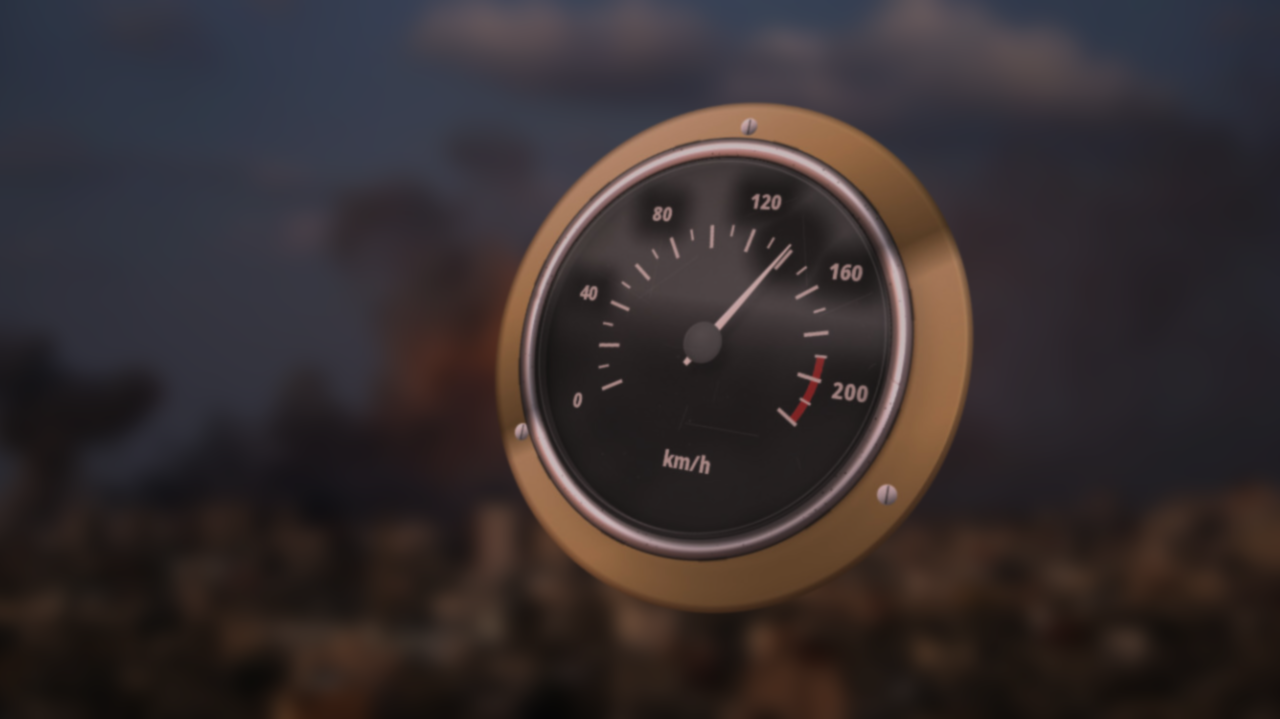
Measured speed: 140 km/h
